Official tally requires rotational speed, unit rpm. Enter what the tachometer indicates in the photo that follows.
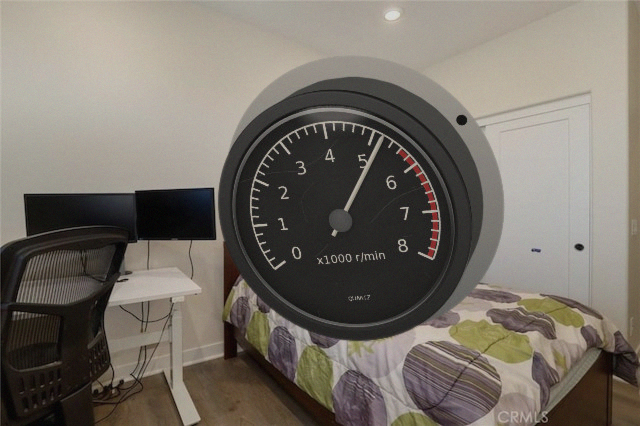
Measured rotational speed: 5200 rpm
